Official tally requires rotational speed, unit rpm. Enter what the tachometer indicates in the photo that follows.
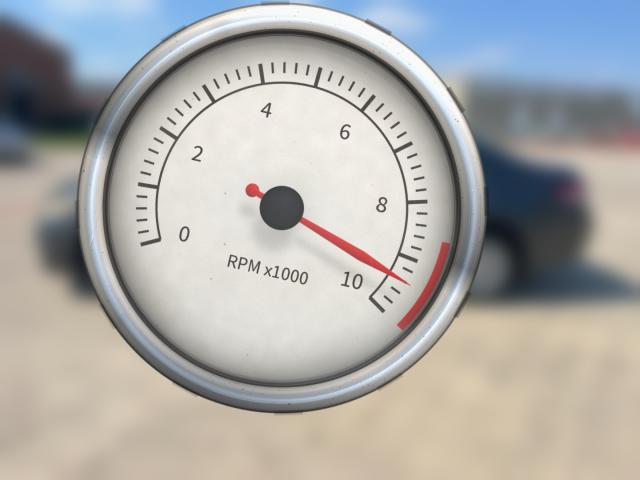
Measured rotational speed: 9400 rpm
